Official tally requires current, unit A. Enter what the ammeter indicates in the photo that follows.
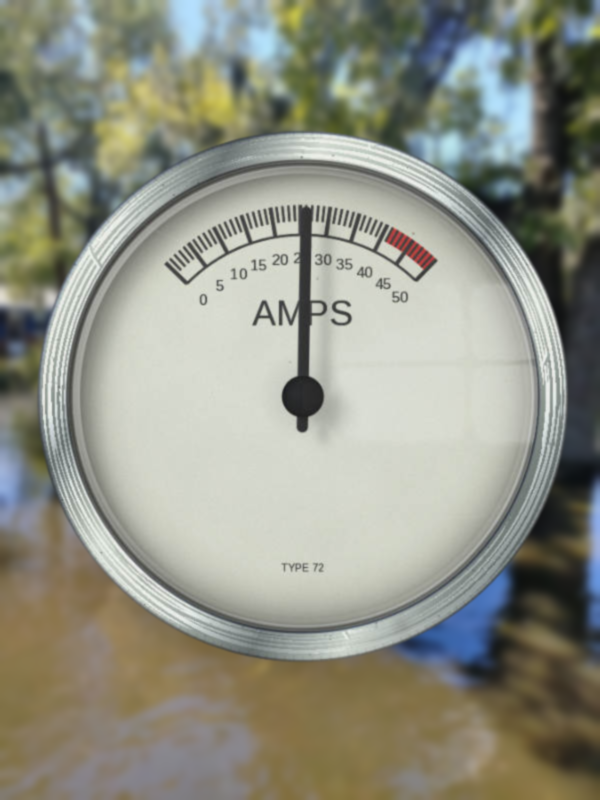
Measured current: 26 A
